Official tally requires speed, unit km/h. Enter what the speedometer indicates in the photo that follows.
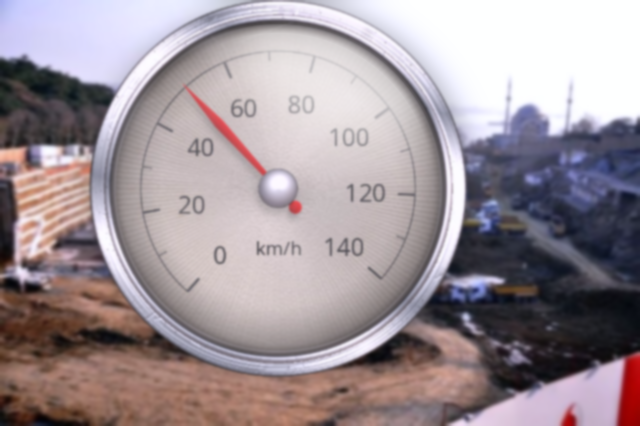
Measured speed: 50 km/h
